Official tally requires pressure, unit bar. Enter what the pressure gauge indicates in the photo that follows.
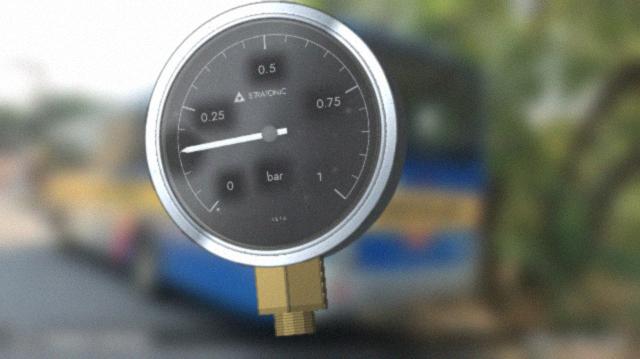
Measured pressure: 0.15 bar
